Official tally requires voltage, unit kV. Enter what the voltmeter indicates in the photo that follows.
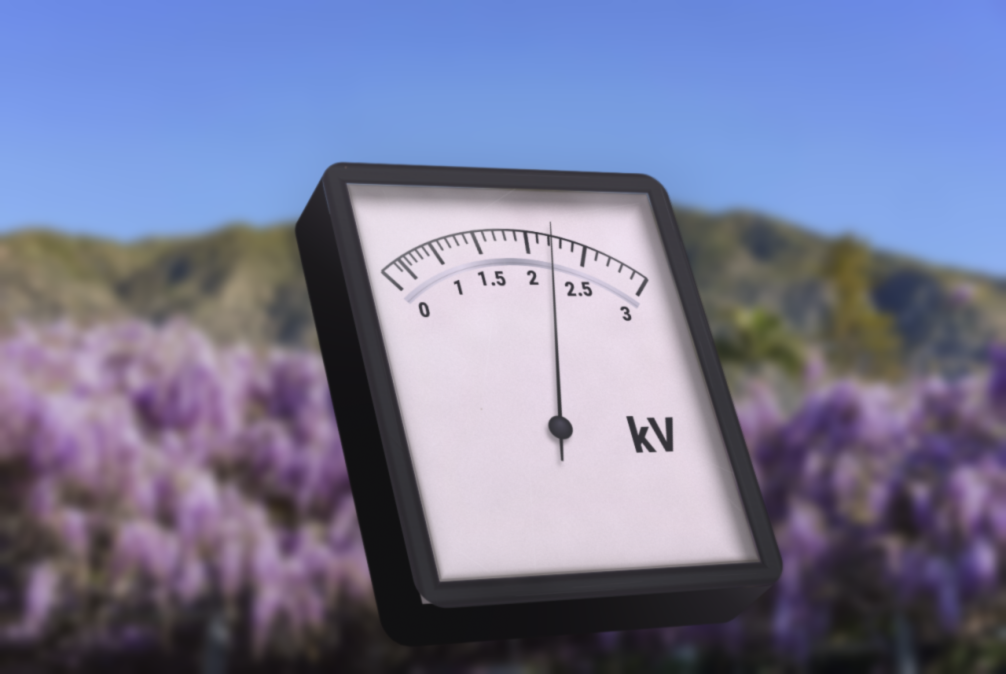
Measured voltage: 2.2 kV
